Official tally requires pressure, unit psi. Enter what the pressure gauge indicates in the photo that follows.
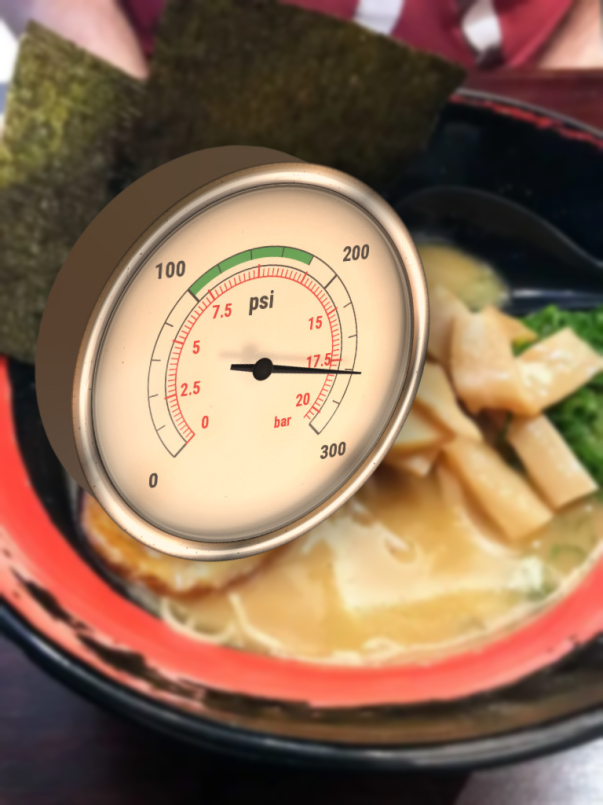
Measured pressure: 260 psi
